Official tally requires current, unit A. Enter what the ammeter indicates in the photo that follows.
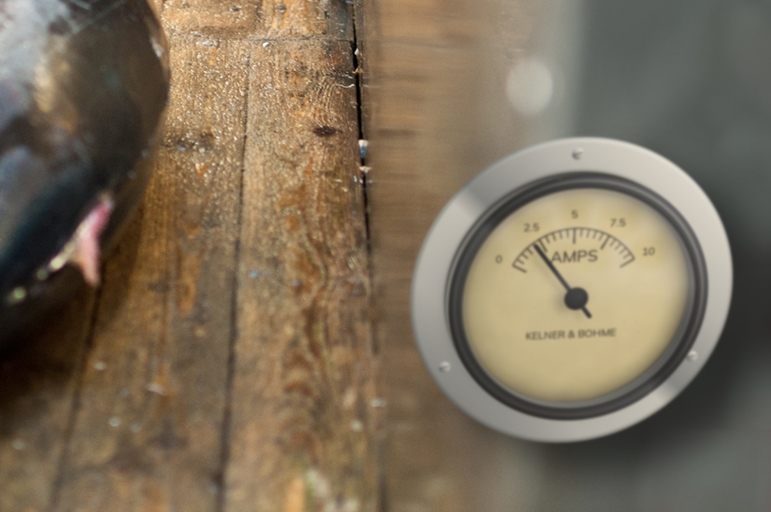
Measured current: 2 A
